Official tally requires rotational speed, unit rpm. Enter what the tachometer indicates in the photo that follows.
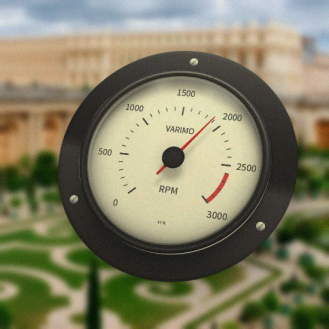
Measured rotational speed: 1900 rpm
